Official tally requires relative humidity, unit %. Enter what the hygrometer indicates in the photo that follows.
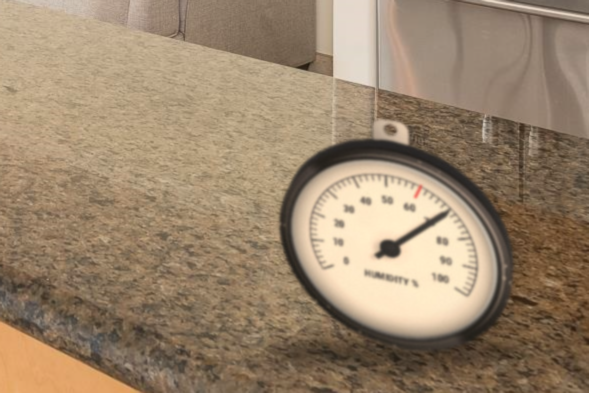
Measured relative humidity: 70 %
